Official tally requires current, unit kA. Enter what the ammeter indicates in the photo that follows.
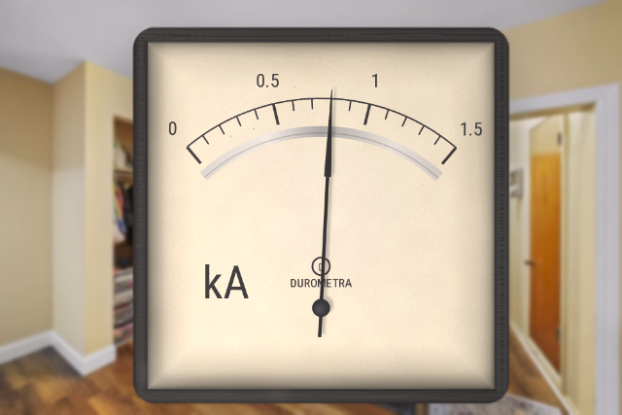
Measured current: 0.8 kA
